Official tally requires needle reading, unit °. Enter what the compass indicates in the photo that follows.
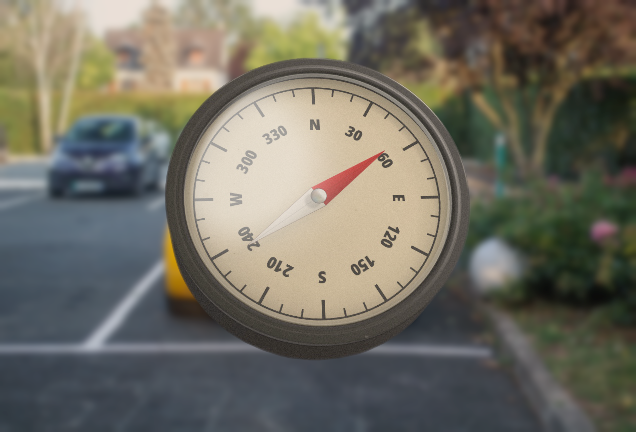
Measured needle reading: 55 °
